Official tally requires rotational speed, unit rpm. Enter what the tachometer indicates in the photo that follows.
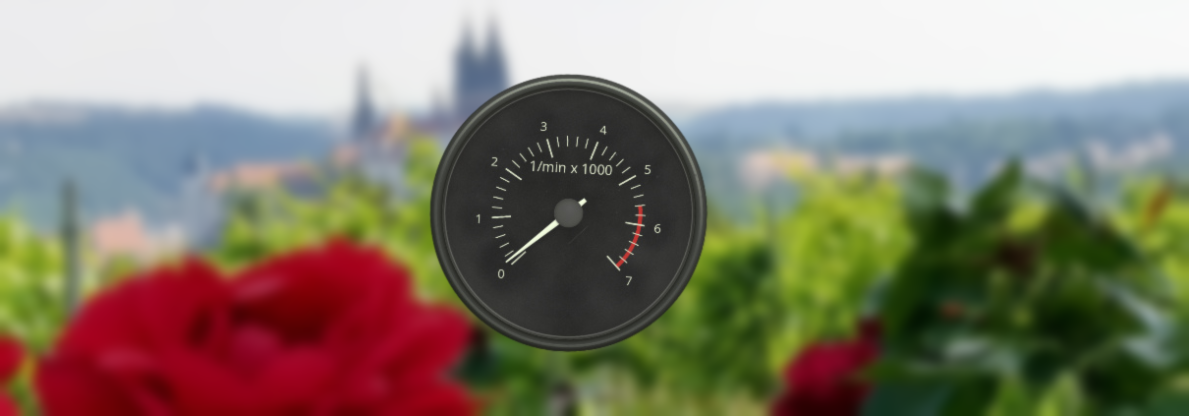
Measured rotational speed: 100 rpm
